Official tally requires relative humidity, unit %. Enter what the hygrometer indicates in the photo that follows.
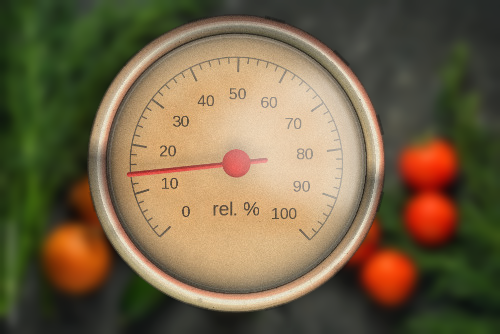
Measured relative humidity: 14 %
